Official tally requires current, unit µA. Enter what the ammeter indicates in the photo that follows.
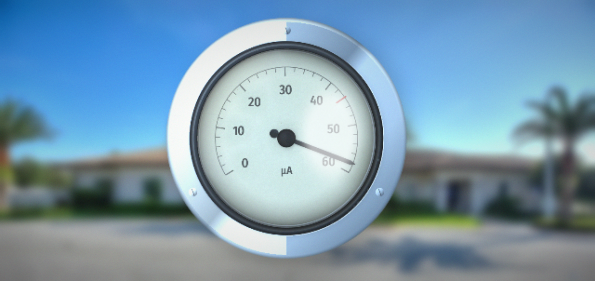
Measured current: 58 µA
